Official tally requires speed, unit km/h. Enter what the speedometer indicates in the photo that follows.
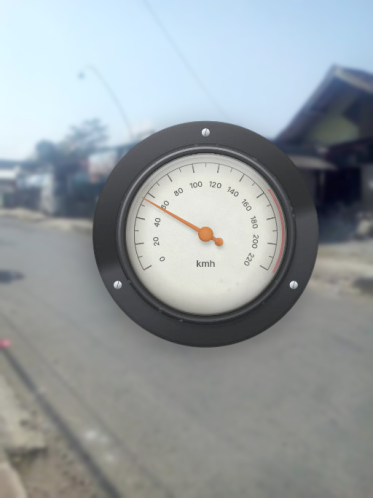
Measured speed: 55 km/h
